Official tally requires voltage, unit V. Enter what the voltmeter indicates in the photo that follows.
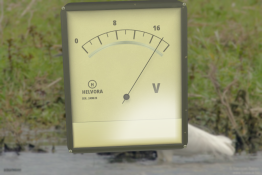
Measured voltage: 18 V
